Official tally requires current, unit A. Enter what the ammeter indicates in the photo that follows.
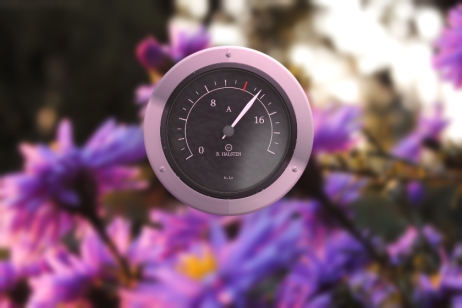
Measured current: 13.5 A
